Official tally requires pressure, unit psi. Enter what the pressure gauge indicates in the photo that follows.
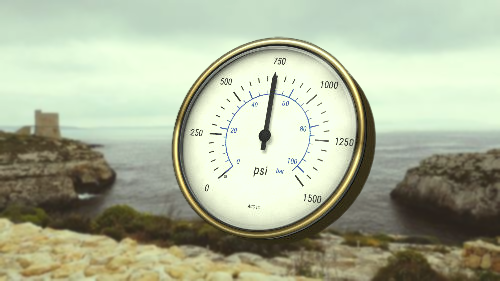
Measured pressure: 750 psi
